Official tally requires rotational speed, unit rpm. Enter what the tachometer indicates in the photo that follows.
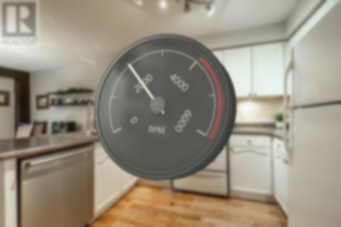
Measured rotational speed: 2000 rpm
